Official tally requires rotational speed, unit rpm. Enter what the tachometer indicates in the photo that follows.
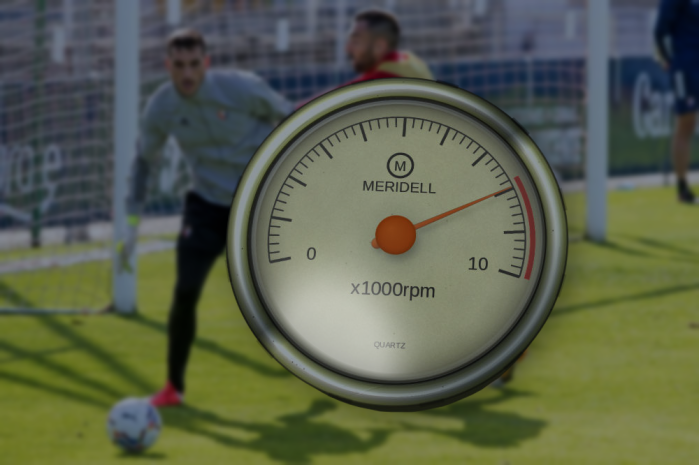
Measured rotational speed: 8000 rpm
